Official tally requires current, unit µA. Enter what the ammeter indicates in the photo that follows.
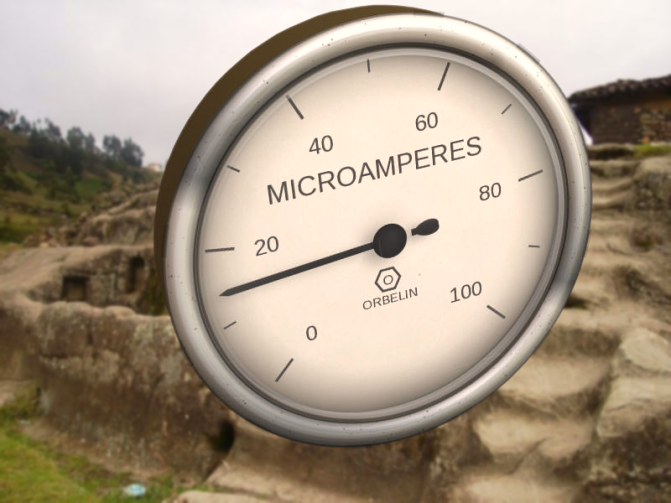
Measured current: 15 µA
